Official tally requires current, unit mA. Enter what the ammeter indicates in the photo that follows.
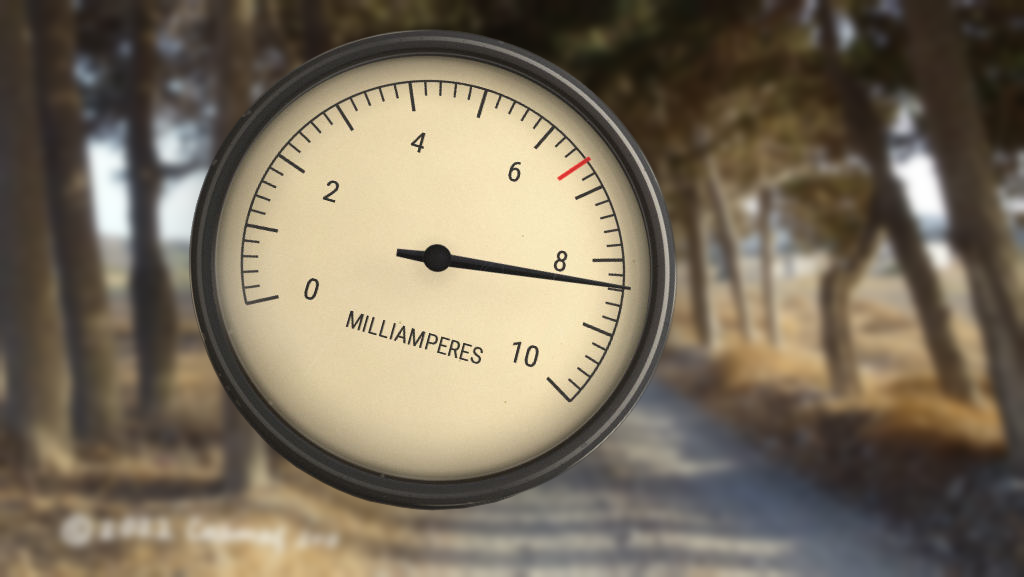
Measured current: 8.4 mA
